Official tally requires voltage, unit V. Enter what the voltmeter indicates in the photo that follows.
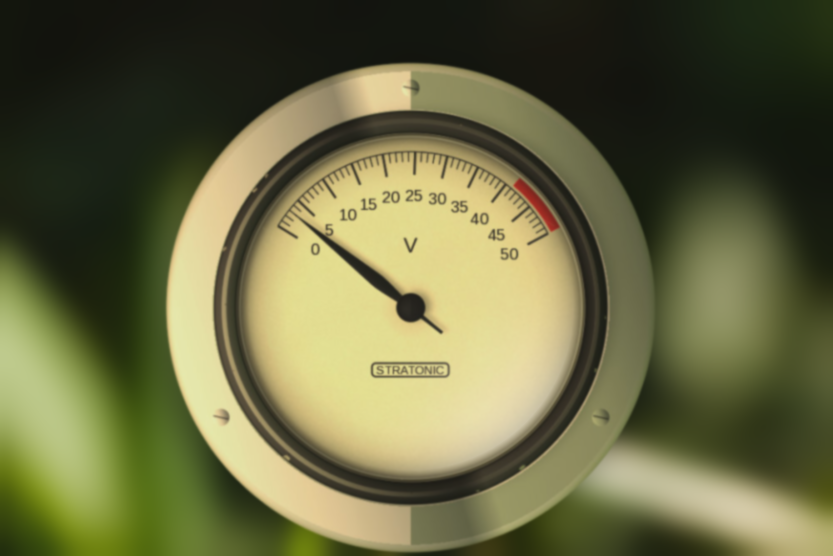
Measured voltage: 3 V
